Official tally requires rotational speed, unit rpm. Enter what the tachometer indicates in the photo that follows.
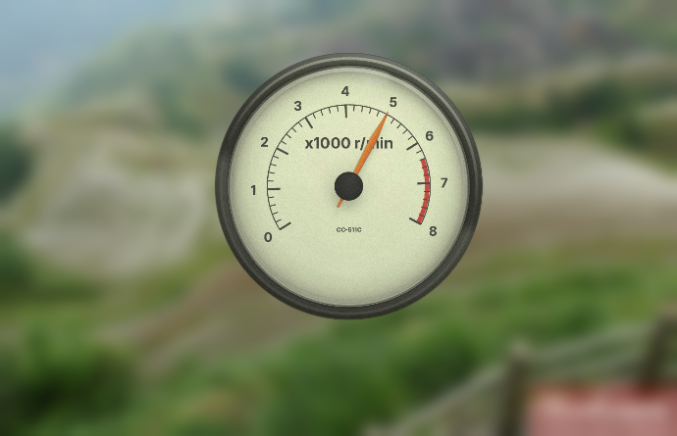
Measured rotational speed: 5000 rpm
